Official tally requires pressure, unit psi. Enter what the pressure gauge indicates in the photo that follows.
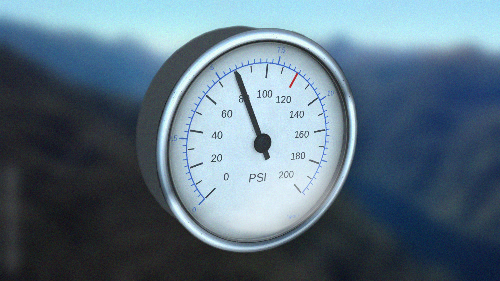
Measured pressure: 80 psi
